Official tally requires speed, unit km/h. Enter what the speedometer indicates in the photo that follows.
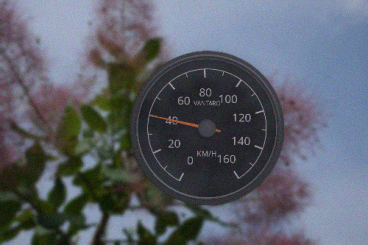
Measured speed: 40 km/h
